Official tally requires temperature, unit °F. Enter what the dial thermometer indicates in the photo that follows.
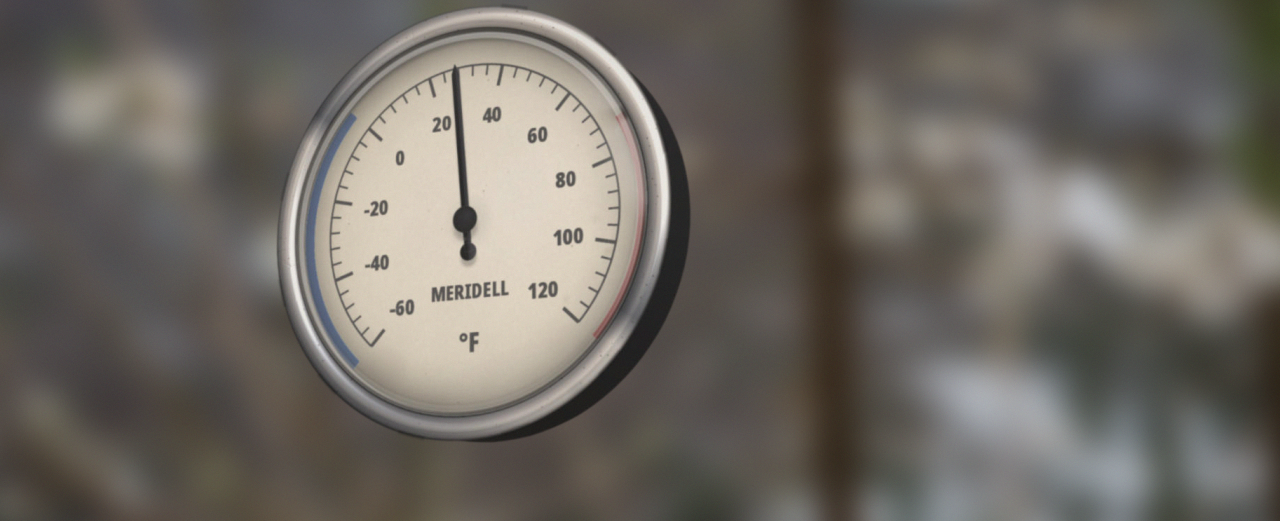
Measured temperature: 28 °F
